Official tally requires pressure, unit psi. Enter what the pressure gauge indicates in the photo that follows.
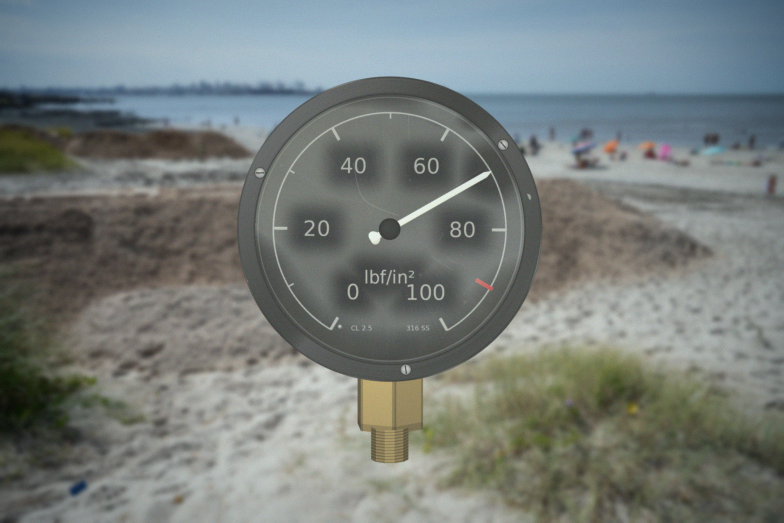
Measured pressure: 70 psi
